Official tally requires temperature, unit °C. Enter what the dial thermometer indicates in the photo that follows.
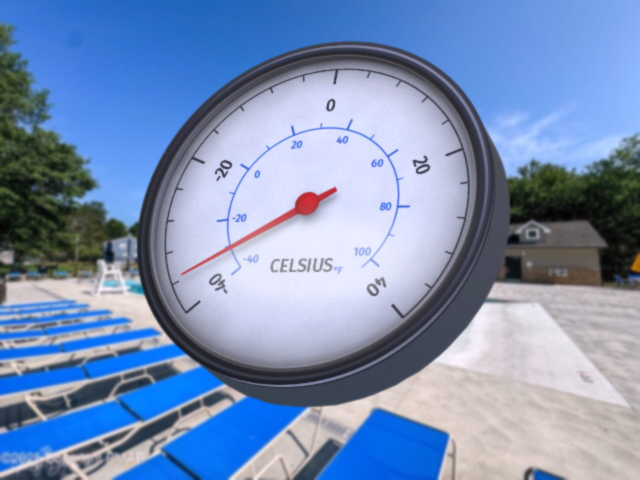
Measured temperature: -36 °C
